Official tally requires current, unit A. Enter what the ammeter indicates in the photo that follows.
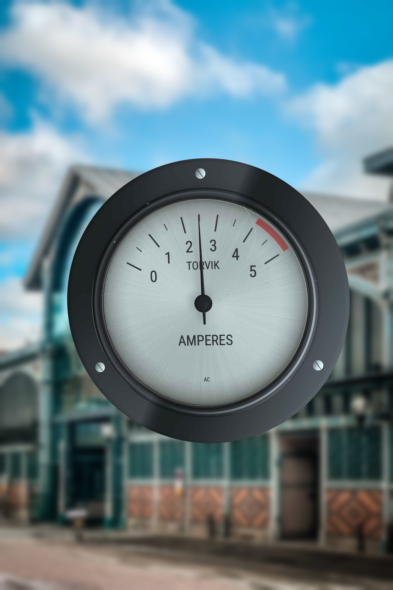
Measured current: 2.5 A
